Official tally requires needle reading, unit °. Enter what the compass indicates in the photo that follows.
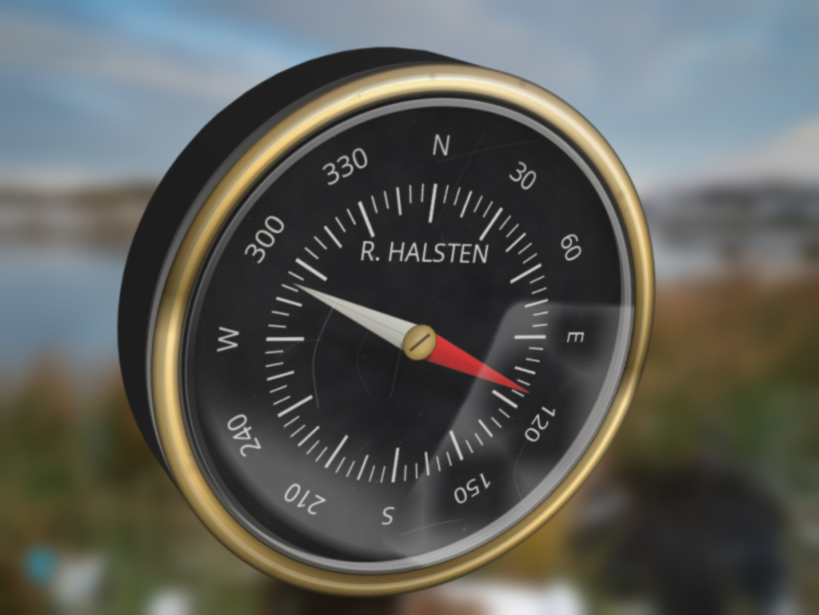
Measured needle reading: 112.5 °
